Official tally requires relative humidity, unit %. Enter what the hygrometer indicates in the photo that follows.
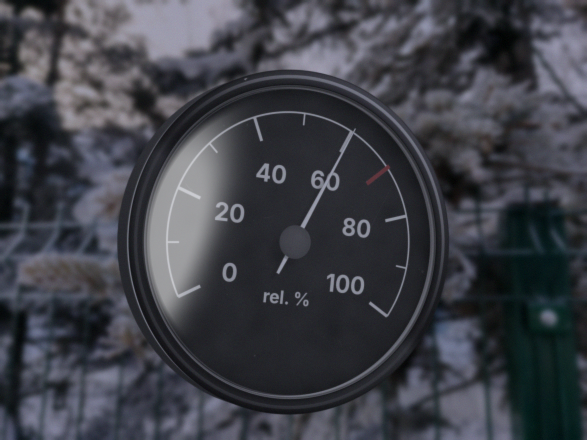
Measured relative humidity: 60 %
